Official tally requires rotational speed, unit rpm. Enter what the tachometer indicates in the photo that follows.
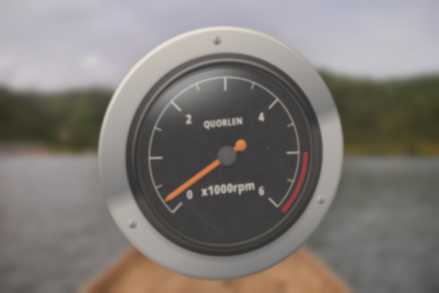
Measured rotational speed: 250 rpm
